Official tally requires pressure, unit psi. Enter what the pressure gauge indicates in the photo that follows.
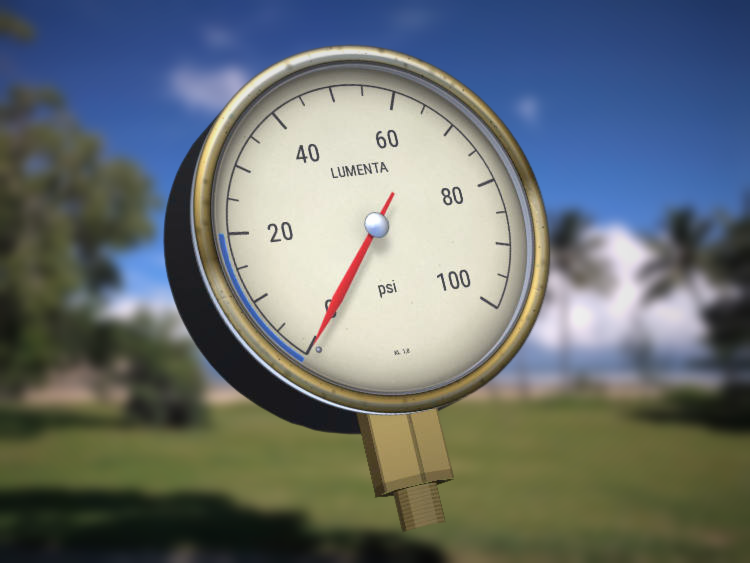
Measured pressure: 0 psi
